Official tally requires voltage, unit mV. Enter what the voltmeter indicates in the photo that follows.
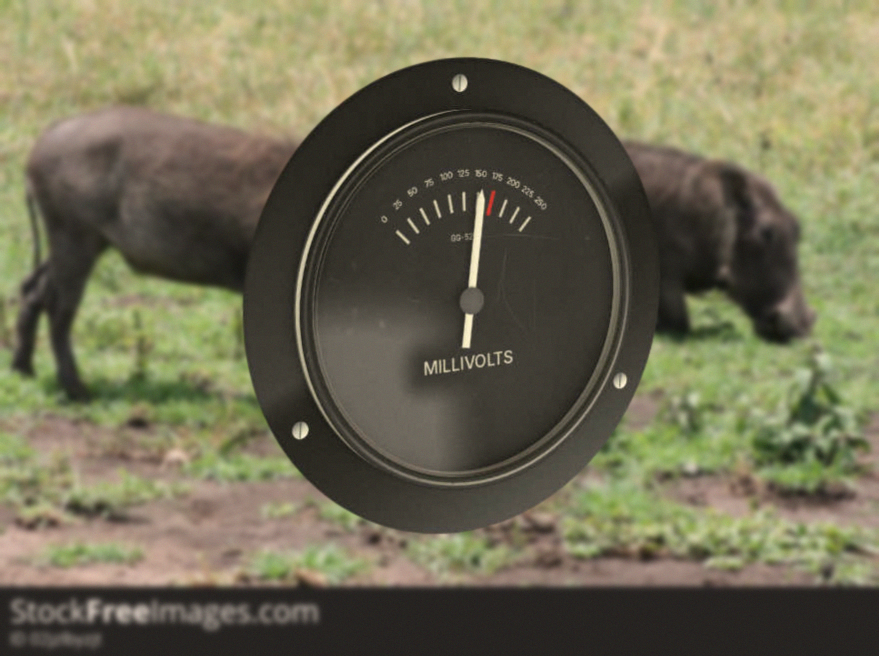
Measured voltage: 150 mV
